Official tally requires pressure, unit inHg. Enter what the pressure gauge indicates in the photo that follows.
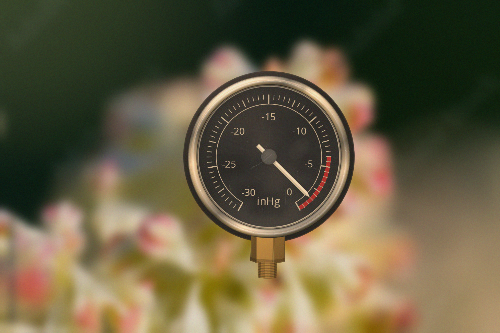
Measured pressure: -1.5 inHg
